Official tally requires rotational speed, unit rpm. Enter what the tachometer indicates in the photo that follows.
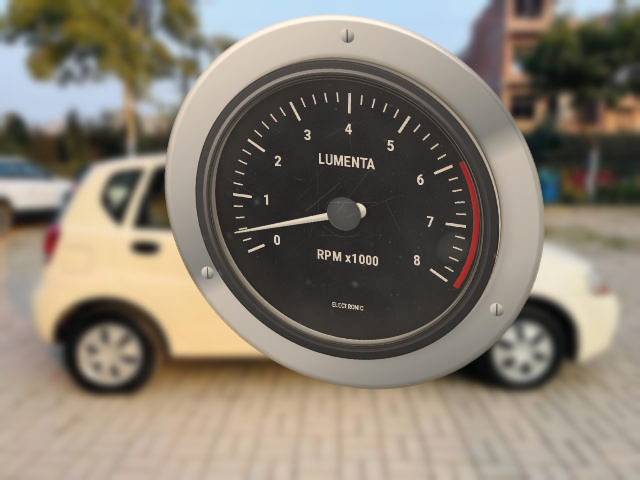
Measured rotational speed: 400 rpm
